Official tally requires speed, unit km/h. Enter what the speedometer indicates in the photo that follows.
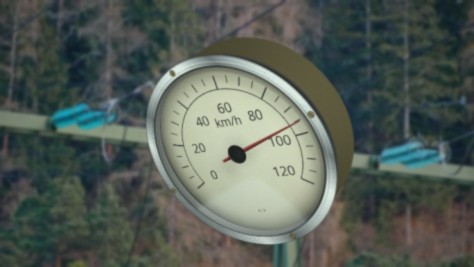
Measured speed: 95 km/h
